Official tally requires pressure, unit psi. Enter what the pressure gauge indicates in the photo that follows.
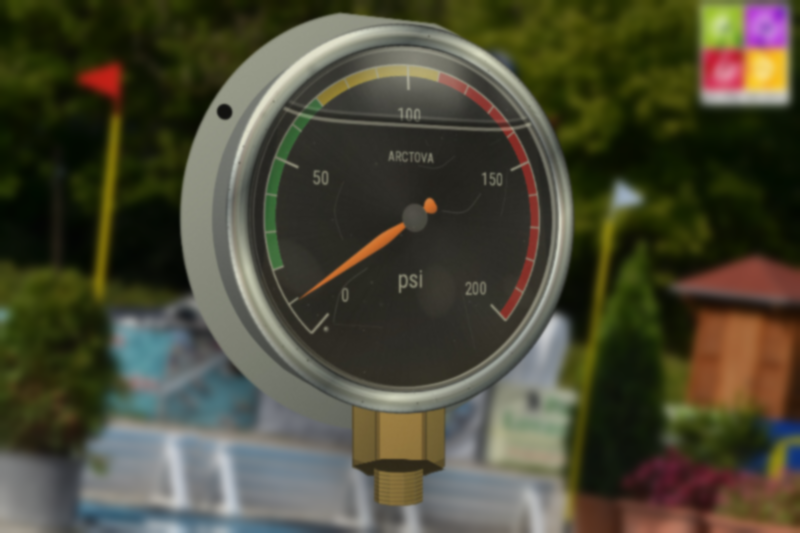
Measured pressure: 10 psi
